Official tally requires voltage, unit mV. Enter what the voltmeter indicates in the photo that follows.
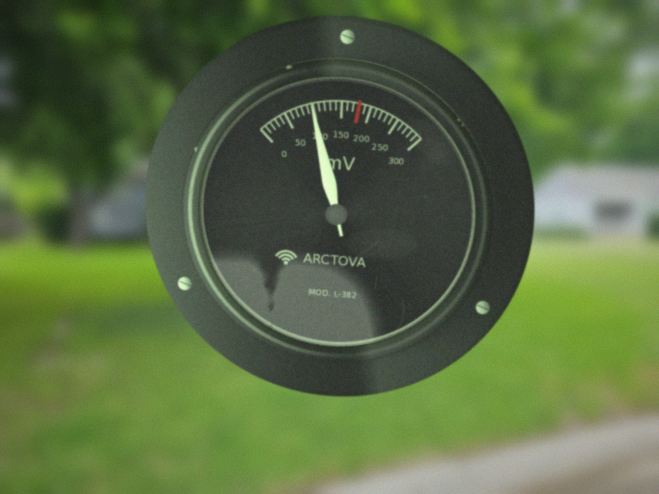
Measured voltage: 100 mV
